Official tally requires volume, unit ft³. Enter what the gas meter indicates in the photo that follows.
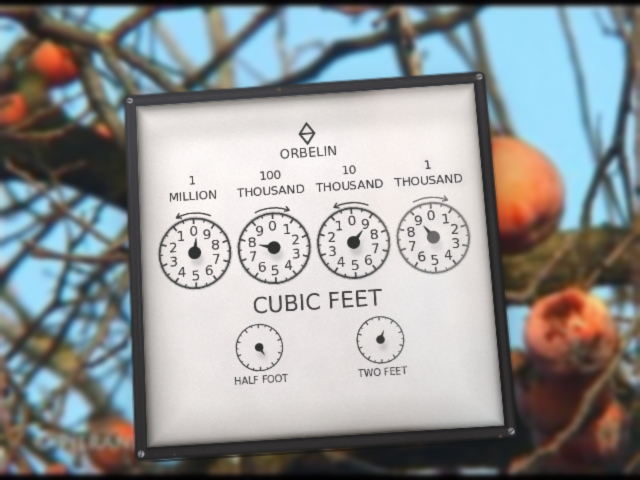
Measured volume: 978900 ft³
